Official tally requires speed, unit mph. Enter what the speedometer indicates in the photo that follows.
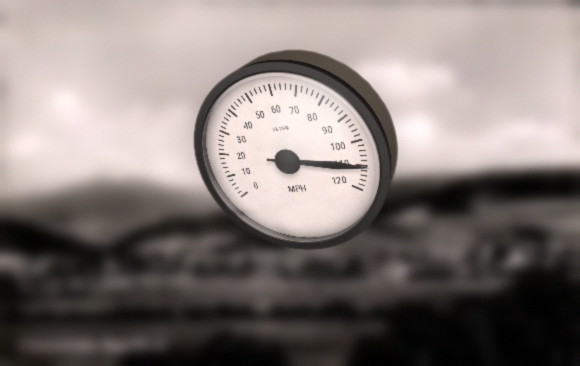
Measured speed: 110 mph
